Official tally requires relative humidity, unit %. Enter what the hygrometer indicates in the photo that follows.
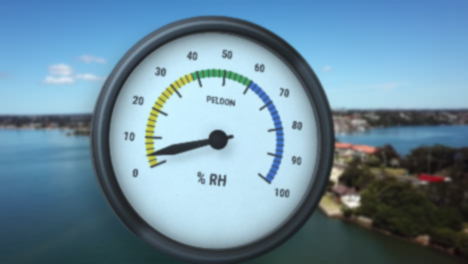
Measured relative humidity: 4 %
